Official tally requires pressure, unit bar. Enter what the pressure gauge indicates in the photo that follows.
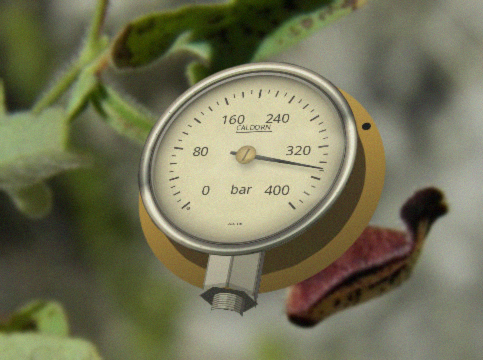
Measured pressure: 350 bar
